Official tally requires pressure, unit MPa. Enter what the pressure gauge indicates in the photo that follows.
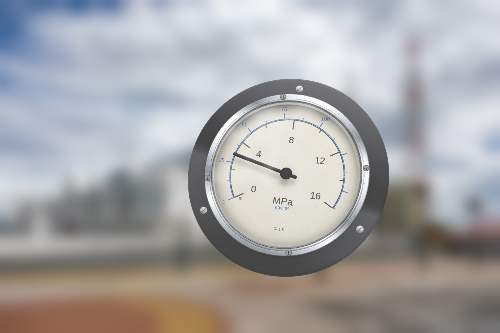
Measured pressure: 3 MPa
